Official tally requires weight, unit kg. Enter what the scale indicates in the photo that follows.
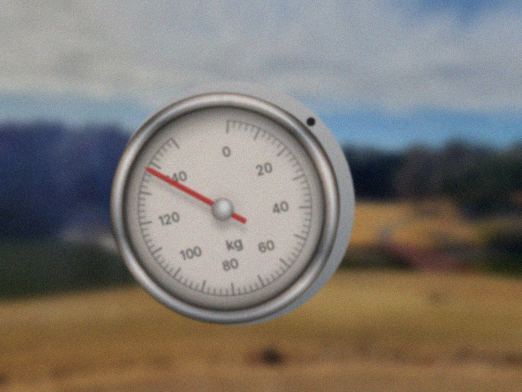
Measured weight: 138 kg
